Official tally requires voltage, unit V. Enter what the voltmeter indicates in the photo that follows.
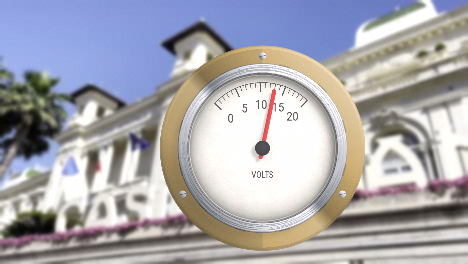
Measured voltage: 13 V
